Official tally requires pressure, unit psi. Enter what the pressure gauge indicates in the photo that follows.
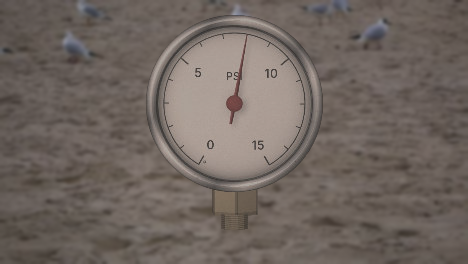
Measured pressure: 8 psi
